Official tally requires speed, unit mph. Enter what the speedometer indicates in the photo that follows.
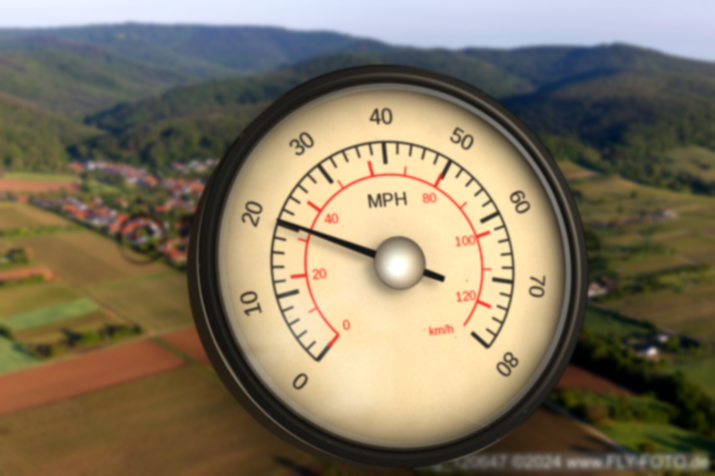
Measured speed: 20 mph
